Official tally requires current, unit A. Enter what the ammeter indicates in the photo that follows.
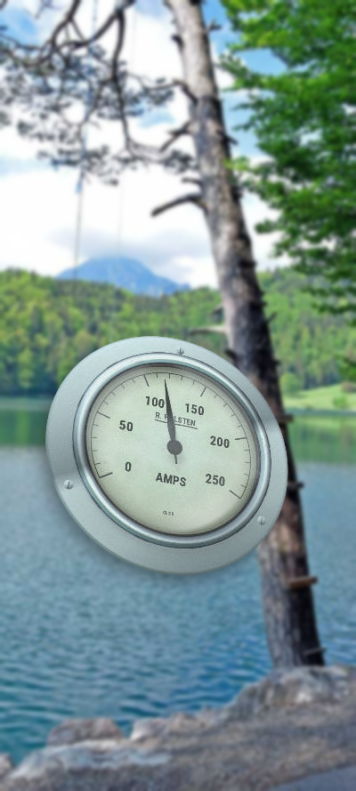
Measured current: 115 A
